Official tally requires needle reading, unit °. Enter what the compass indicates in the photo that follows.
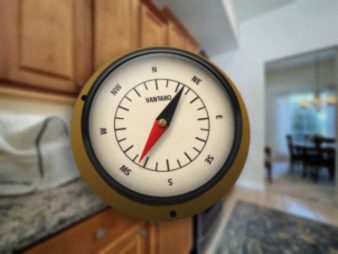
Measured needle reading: 217.5 °
